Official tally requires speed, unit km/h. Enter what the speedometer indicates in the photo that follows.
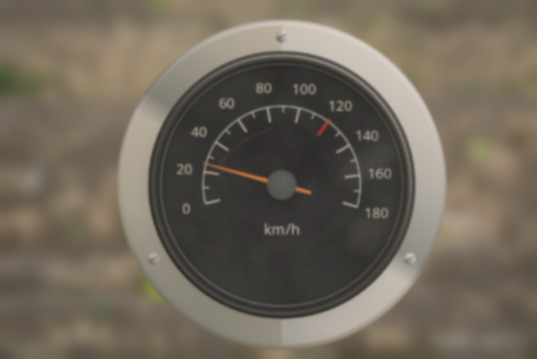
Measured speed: 25 km/h
